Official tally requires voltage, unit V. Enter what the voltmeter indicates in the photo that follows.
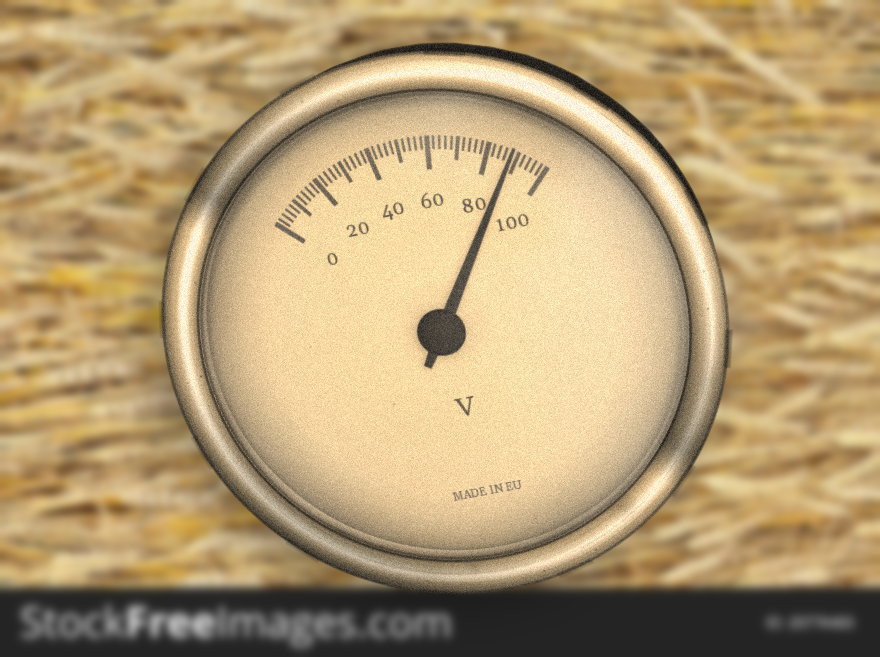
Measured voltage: 88 V
